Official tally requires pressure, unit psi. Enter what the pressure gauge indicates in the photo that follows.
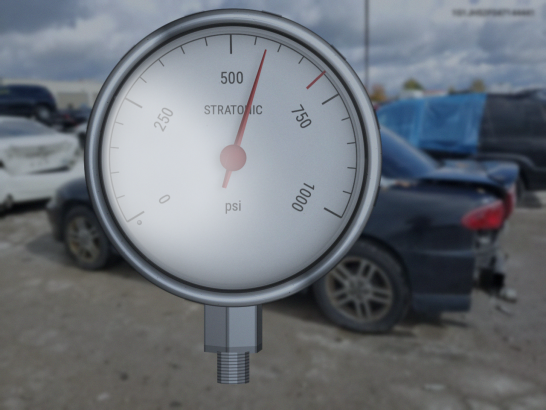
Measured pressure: 575 psi
